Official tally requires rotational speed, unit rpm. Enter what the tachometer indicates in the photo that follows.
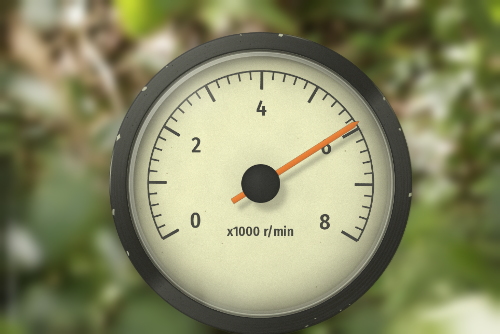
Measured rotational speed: 5900 rpm
